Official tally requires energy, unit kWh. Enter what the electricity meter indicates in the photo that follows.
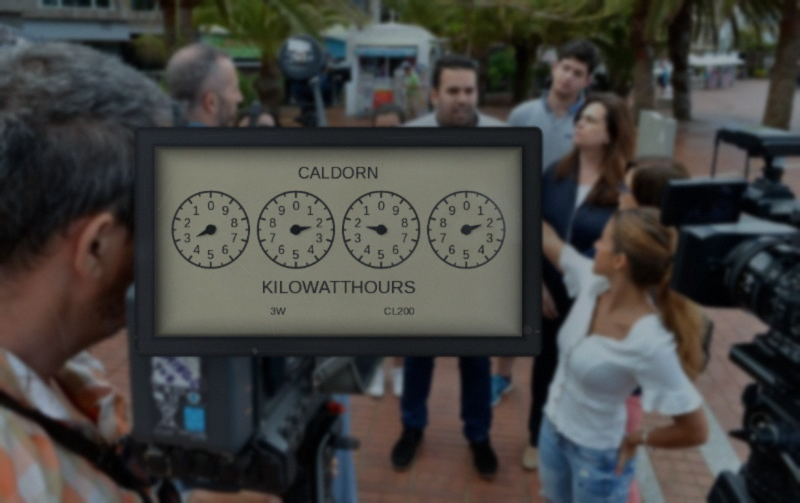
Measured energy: 3222 kWh
